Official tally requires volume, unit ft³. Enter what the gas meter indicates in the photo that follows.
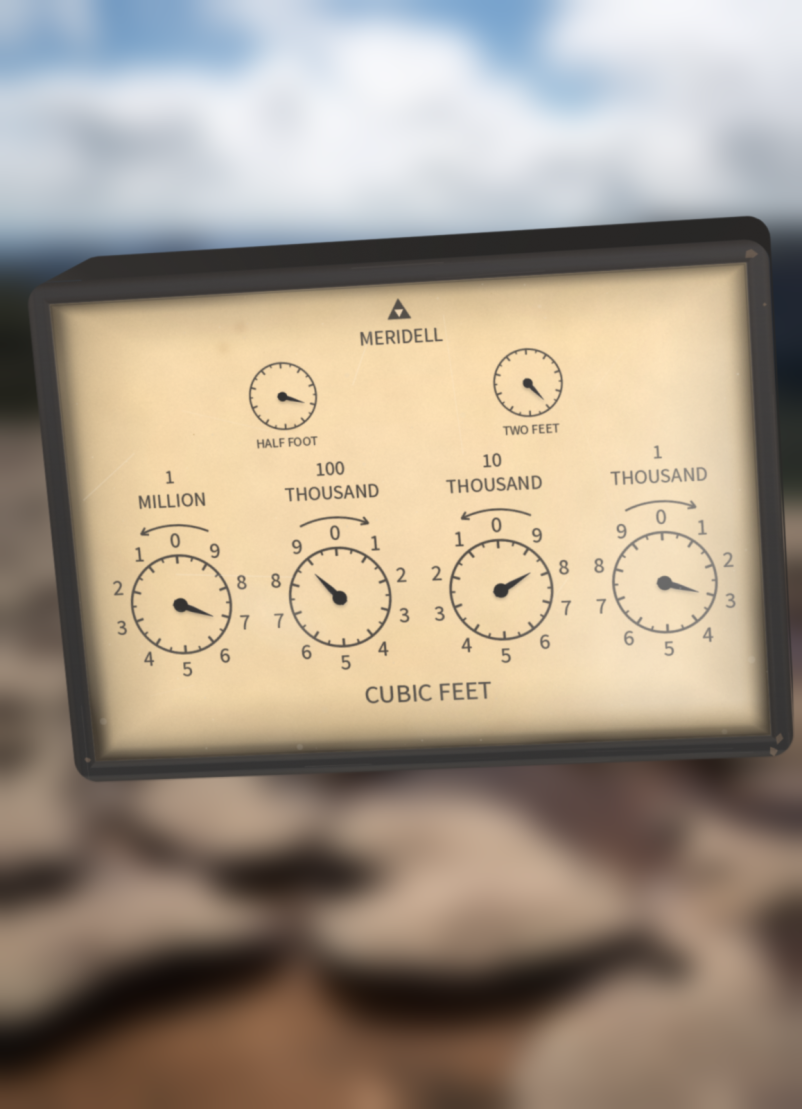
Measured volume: 688300 ft³
